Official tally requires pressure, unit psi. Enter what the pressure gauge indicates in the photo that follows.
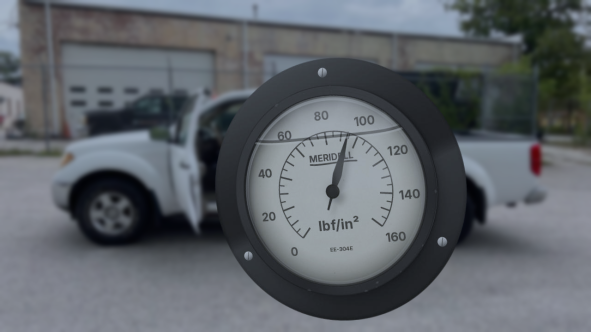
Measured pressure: 95 psi
